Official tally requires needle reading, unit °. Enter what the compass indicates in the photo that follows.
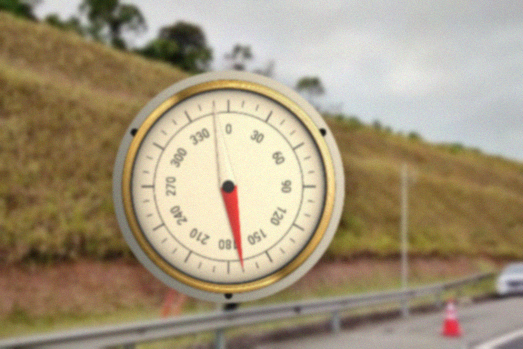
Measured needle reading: 170 °
